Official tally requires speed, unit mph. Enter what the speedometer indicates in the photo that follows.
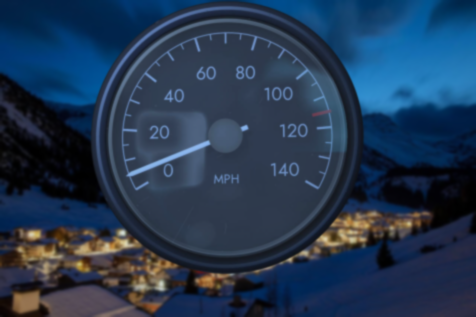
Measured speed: 5 mph
